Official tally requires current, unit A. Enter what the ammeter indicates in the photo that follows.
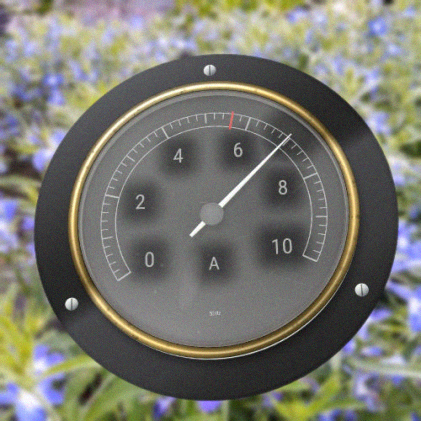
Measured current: 7 A
